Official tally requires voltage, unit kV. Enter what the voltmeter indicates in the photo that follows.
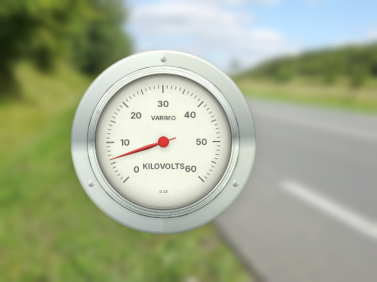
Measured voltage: 6 kV
